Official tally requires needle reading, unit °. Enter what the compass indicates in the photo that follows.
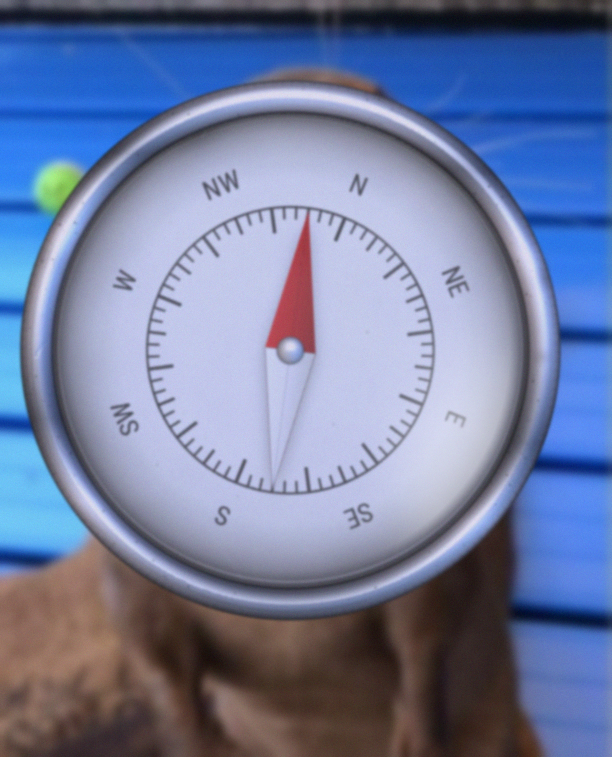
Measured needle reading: 345 °
